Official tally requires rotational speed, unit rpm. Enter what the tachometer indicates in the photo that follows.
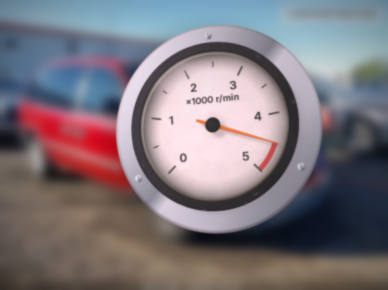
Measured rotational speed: 4500 rpm
